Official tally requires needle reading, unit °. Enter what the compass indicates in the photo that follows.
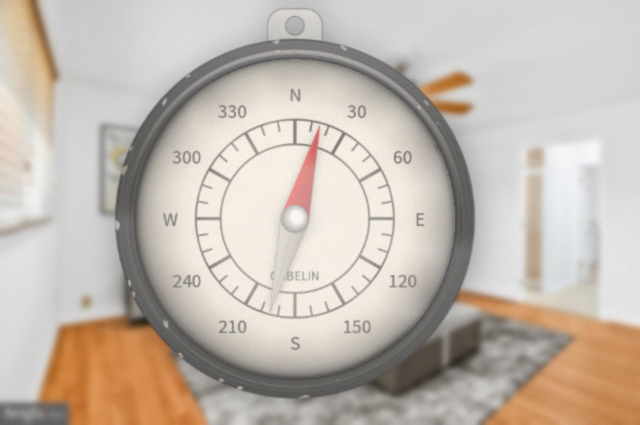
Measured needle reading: 15 °
